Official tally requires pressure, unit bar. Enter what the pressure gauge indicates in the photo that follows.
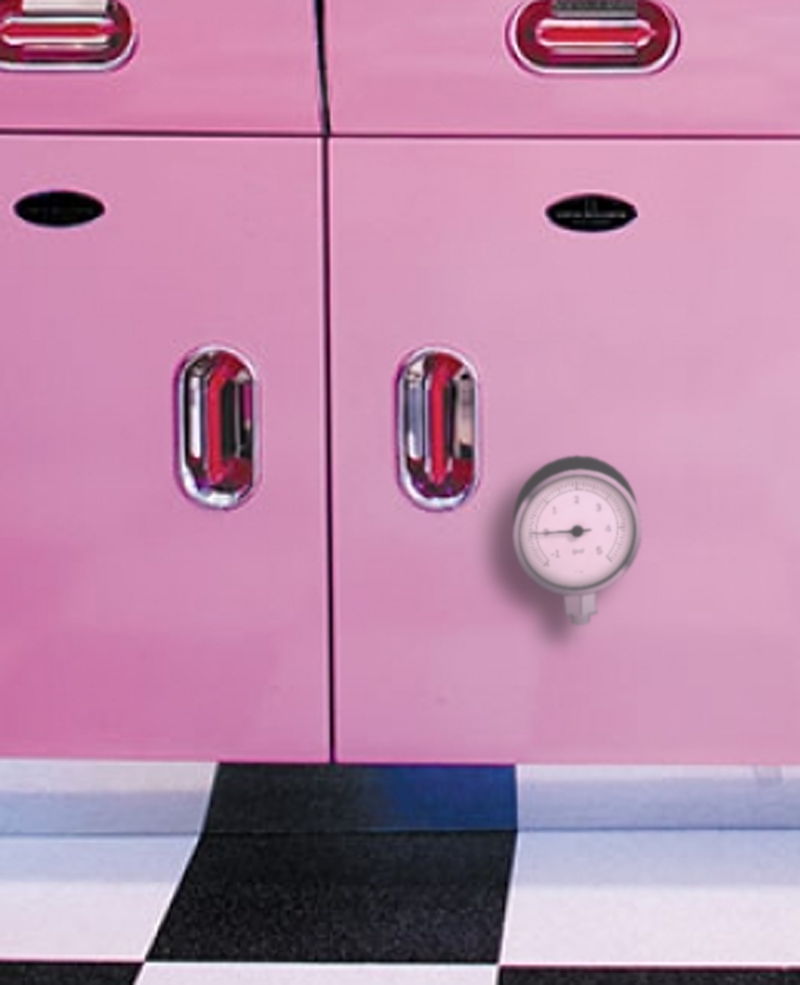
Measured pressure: 0 bar
